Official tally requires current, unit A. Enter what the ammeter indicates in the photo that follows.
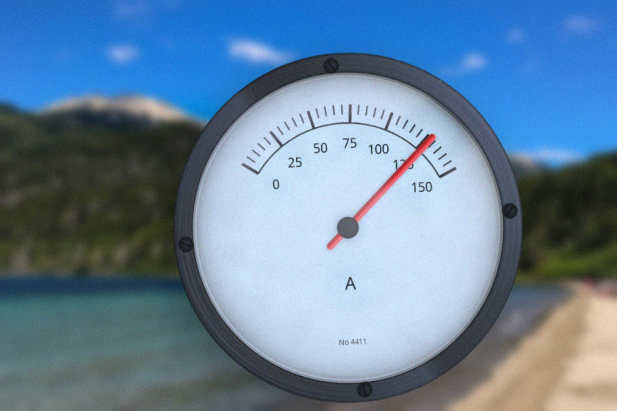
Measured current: 127.5 A
